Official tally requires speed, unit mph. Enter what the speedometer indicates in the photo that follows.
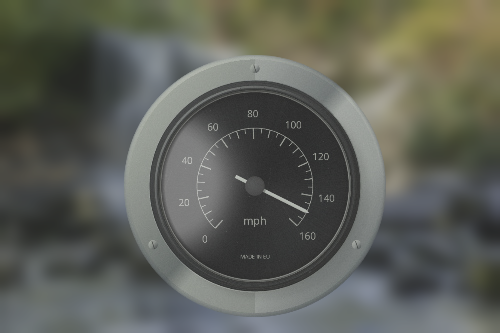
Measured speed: 150 mph
